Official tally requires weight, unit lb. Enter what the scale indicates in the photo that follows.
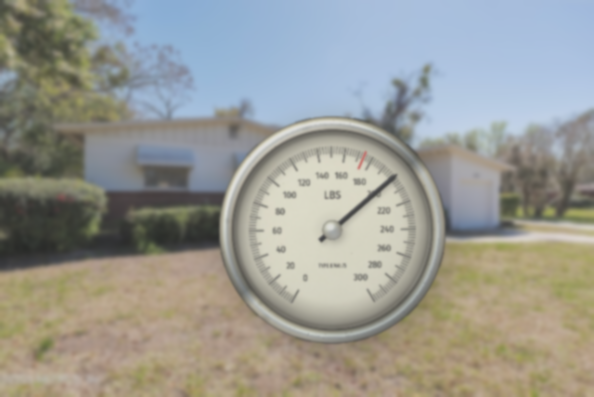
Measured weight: 200 lb
